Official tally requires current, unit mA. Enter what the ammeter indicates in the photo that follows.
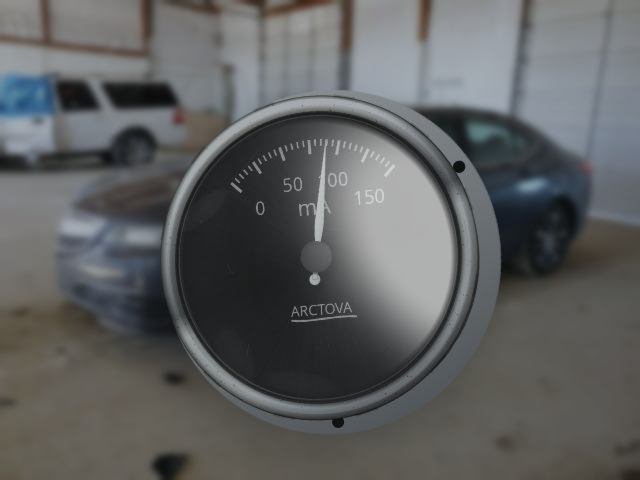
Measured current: 90 mA
